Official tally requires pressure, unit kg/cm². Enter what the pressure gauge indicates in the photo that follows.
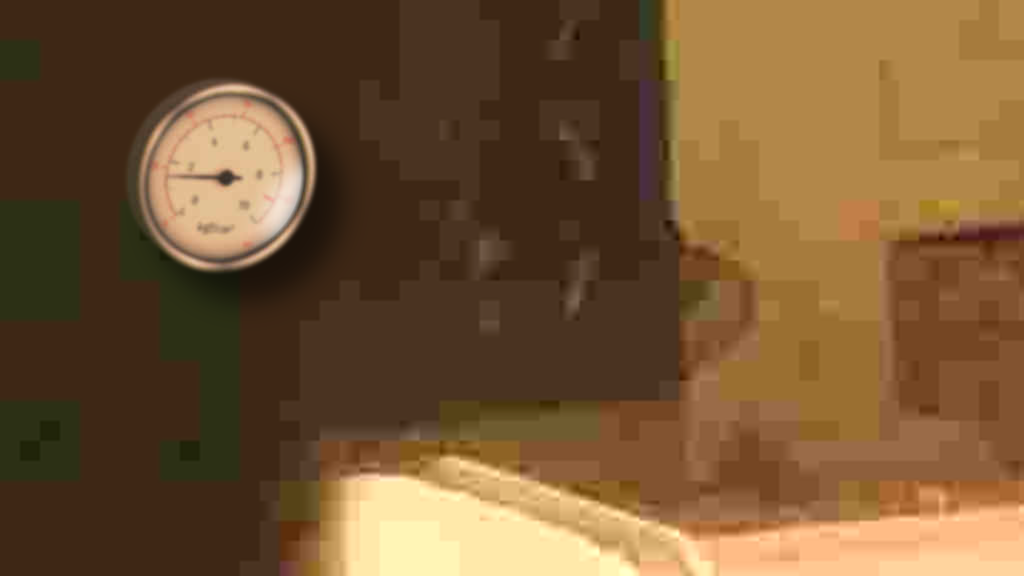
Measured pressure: 1.5 kg/cm²
